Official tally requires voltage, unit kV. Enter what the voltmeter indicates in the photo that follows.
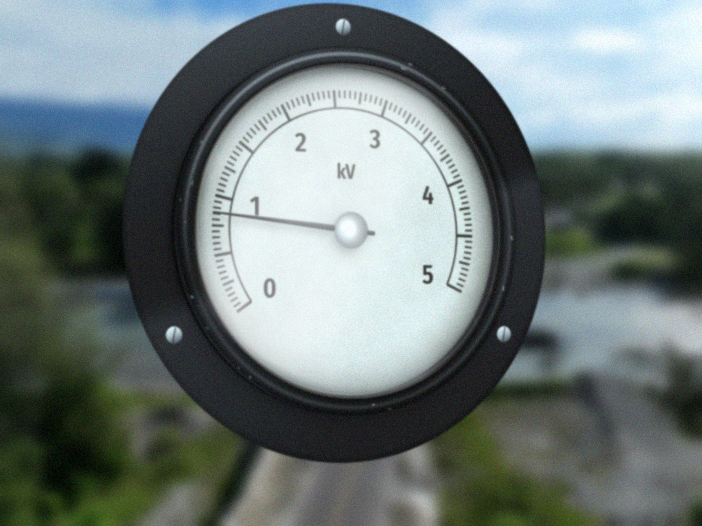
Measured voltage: 0.85 kV
